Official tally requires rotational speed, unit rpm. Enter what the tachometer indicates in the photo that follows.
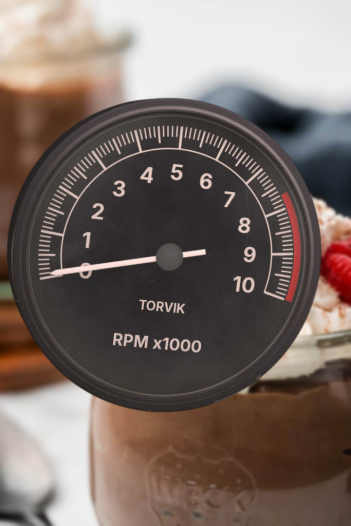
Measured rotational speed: 100 rpm
